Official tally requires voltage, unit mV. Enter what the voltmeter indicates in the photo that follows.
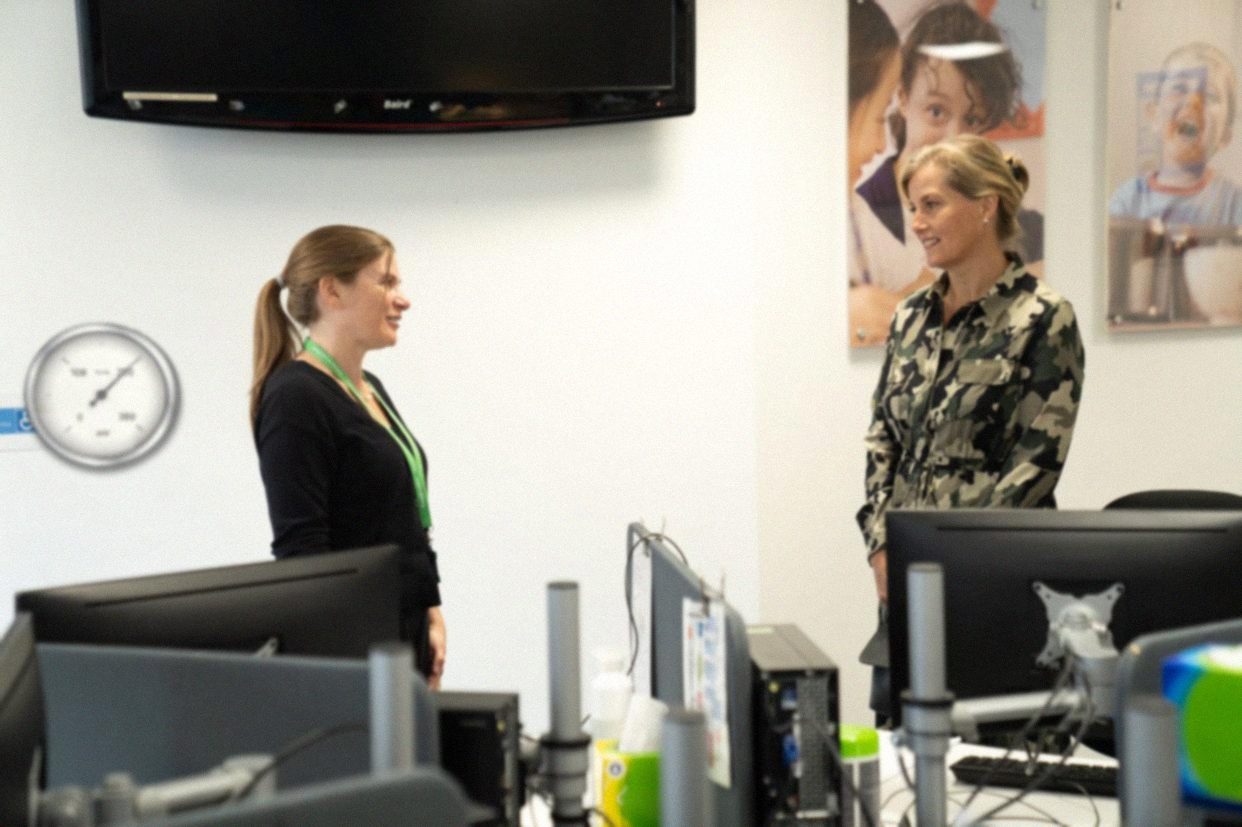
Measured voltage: 200 mV
